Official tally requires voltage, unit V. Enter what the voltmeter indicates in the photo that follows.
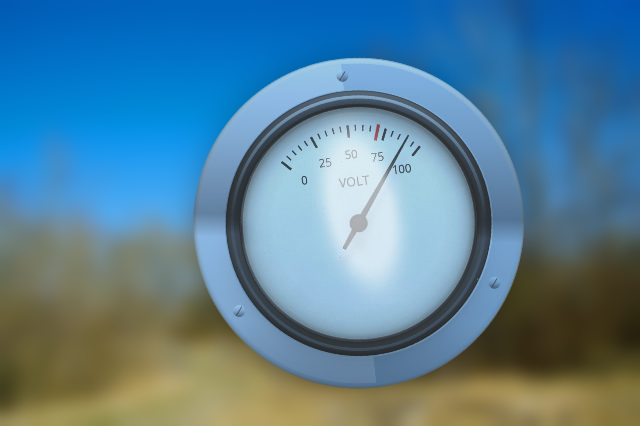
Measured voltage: 90 V
